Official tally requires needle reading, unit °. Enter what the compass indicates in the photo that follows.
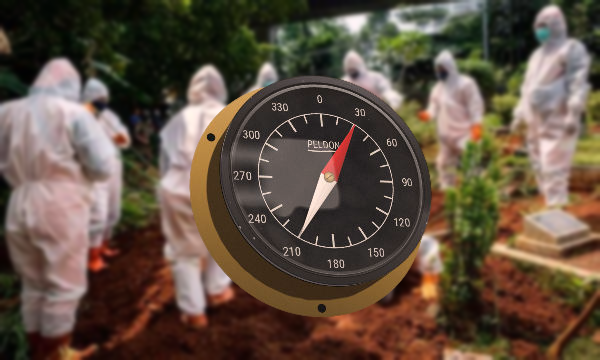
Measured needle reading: 30 °
